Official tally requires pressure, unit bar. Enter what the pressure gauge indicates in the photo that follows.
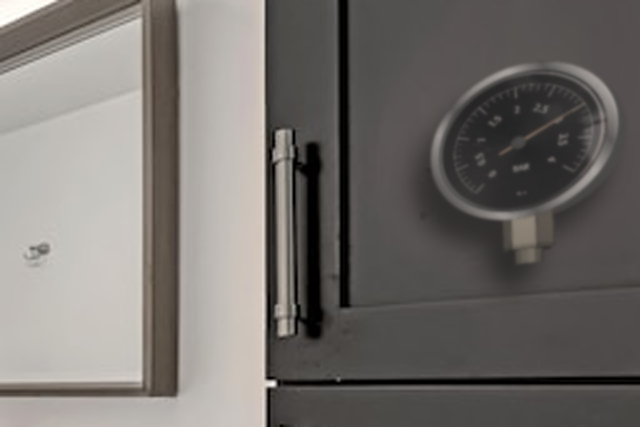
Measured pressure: 3 bar
